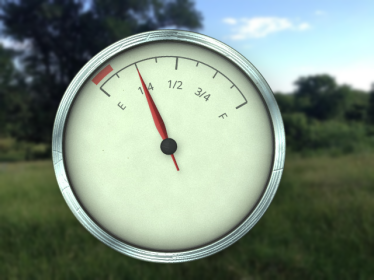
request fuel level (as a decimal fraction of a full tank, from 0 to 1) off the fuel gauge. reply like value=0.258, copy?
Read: value=0.25
